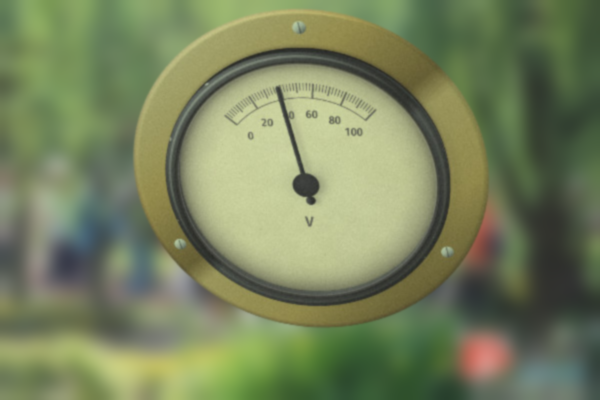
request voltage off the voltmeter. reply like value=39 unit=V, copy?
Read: value=40 unit=V
